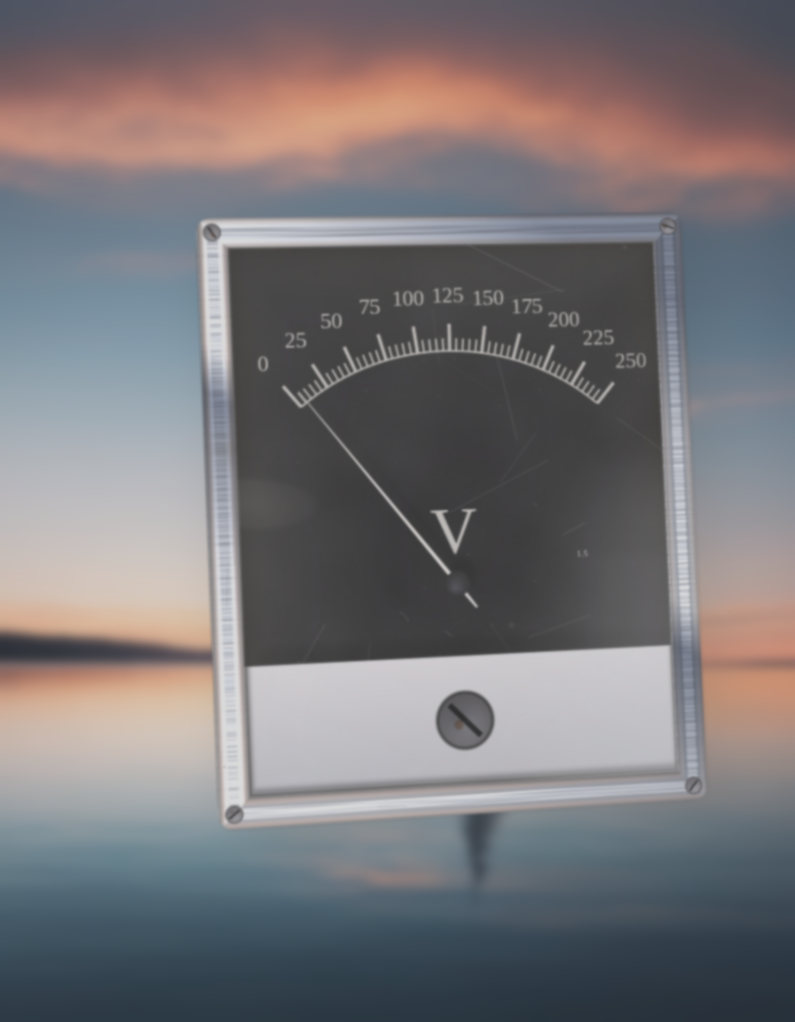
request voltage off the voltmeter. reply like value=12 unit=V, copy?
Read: value=5 unit=V
